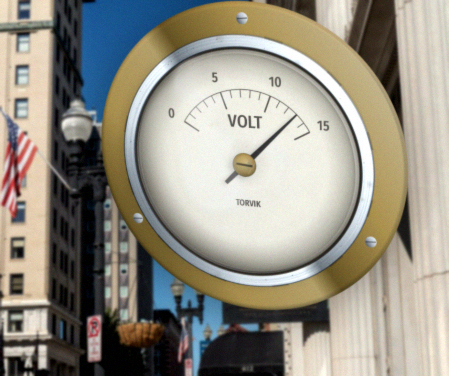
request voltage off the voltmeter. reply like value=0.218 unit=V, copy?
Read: value=13 unit=V
